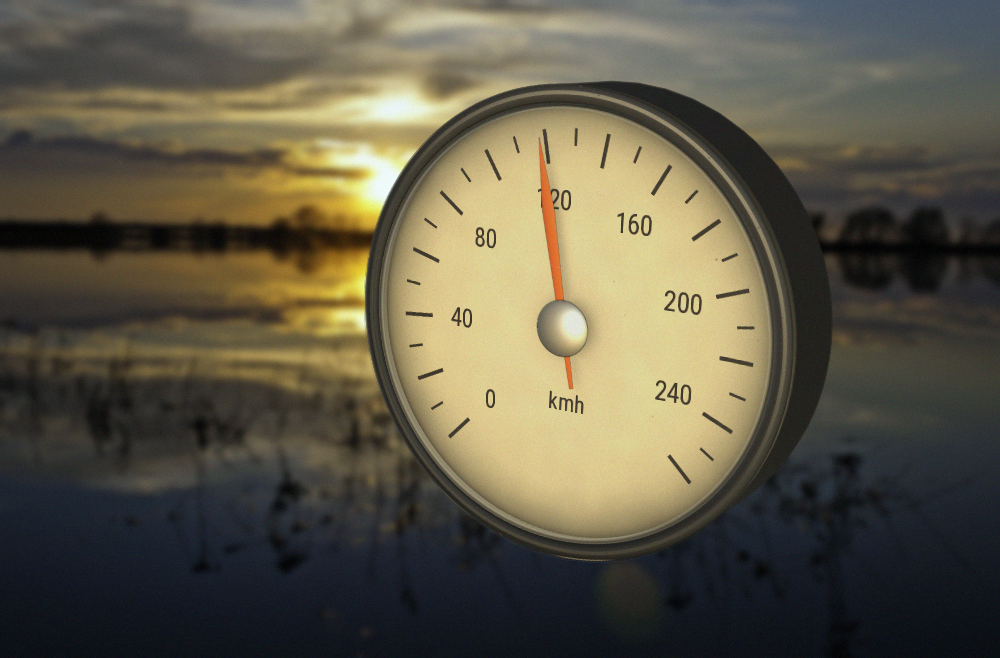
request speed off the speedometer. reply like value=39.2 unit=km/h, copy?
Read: value=120 unit=km/h
